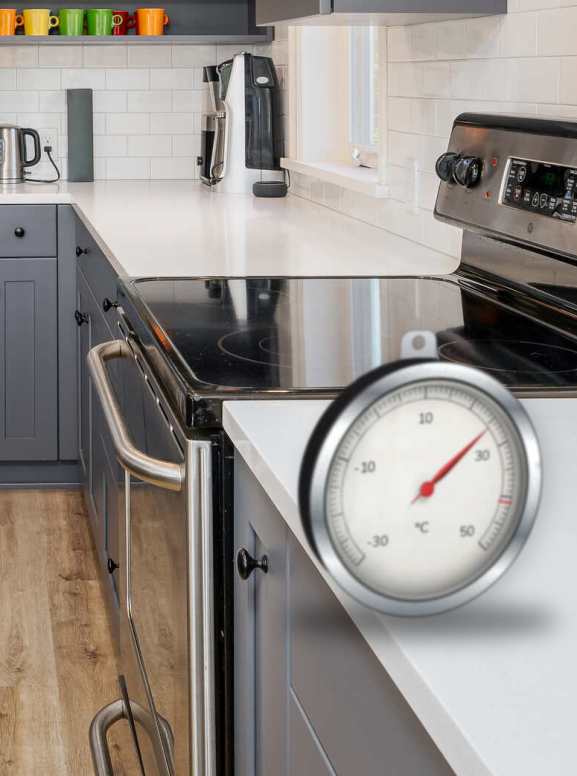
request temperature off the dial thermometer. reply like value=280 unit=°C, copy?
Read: value=25 unit=°C
